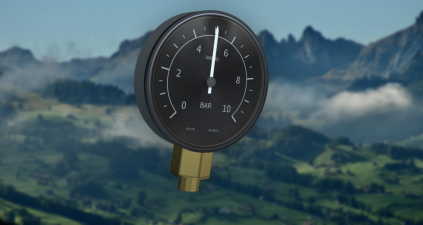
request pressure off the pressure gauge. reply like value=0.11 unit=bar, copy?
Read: value=5 unit=bar
